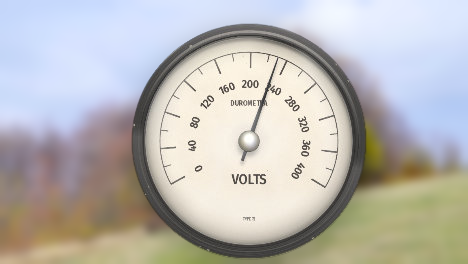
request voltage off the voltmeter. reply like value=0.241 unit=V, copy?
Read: value=230 unit=V
